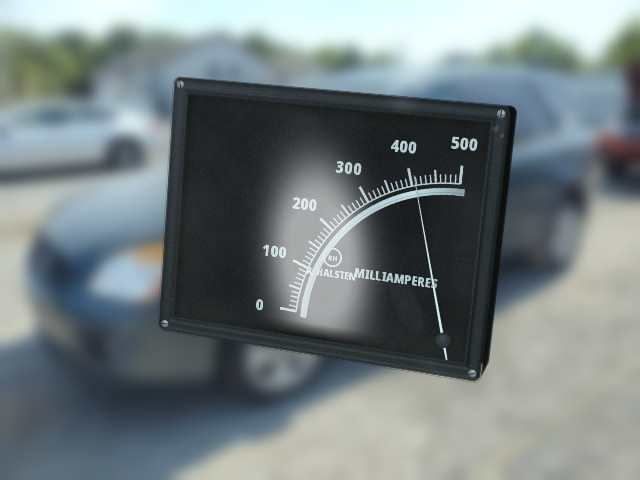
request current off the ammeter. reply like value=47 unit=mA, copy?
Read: value=410 unit=mA
